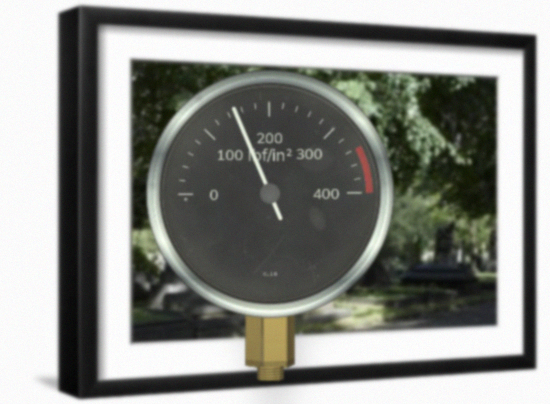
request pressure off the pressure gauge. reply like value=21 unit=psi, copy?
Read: value=150 unit=psi
